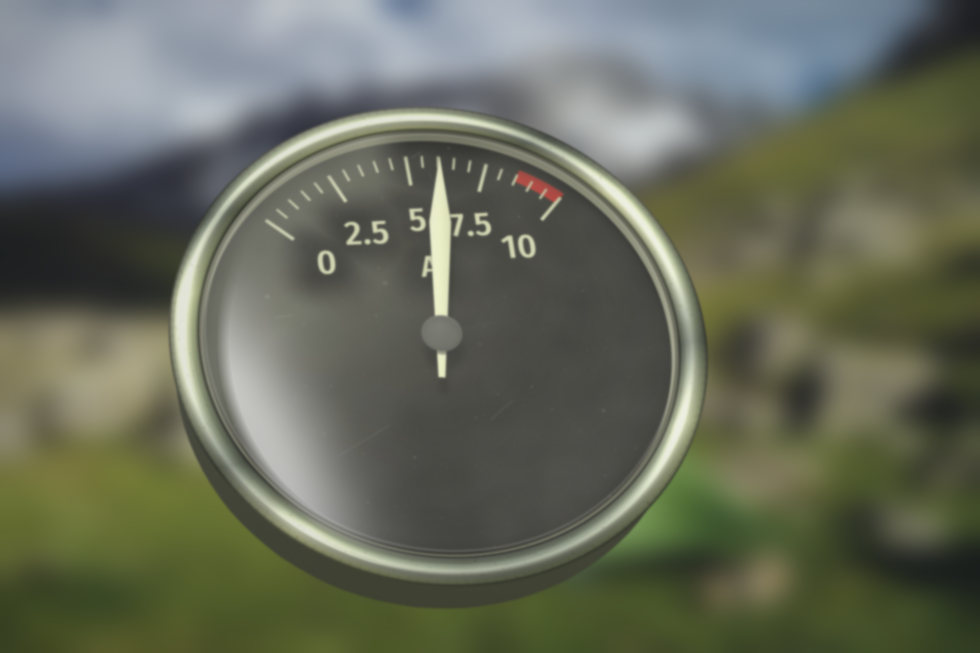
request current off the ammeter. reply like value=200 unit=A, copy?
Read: value=6 unit=A
